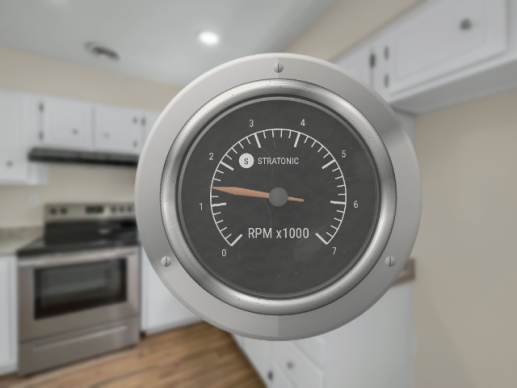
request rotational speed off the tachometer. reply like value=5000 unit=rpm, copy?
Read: value=1400 unit=rpm
